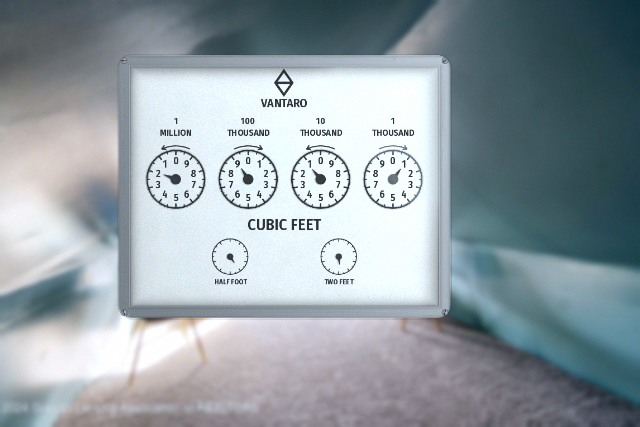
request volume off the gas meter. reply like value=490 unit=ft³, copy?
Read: value=191100 unit=ft³
